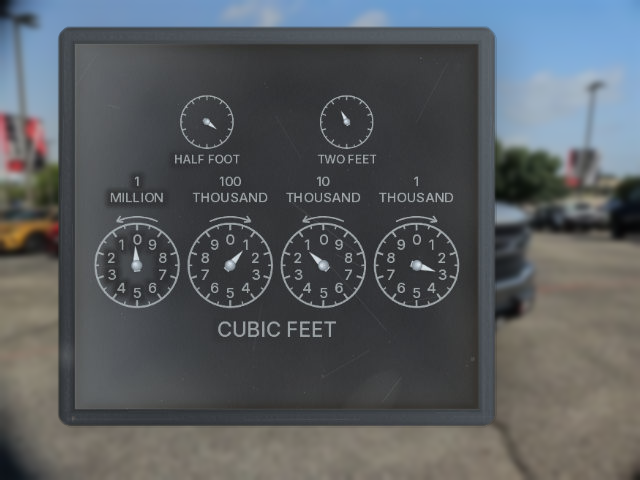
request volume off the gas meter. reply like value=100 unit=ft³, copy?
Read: value=11300 unit=ft³
